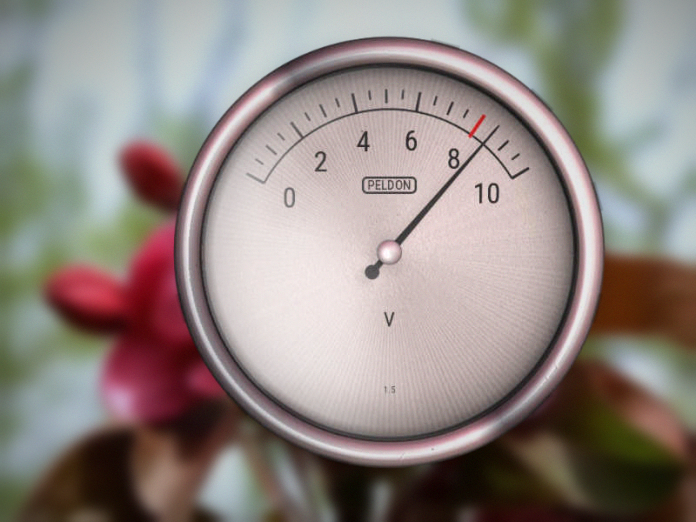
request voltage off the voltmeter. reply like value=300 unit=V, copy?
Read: value=8.5 unit=V
